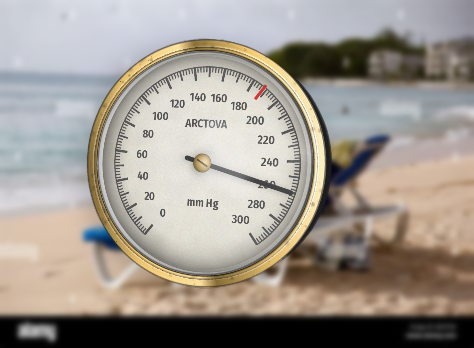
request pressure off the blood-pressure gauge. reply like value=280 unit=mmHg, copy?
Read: value=260 unit=mmHg
